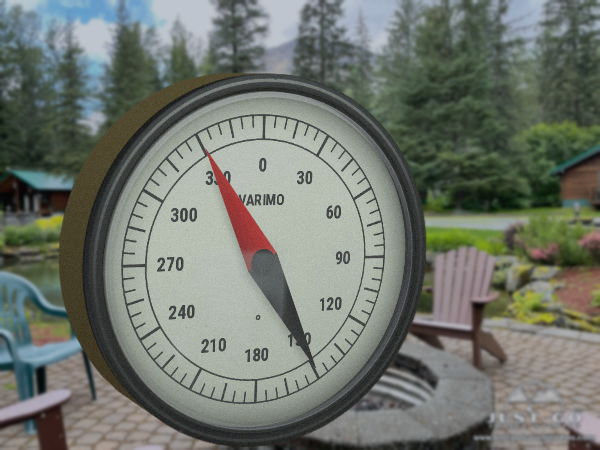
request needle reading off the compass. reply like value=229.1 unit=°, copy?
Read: value=330 unit=°
